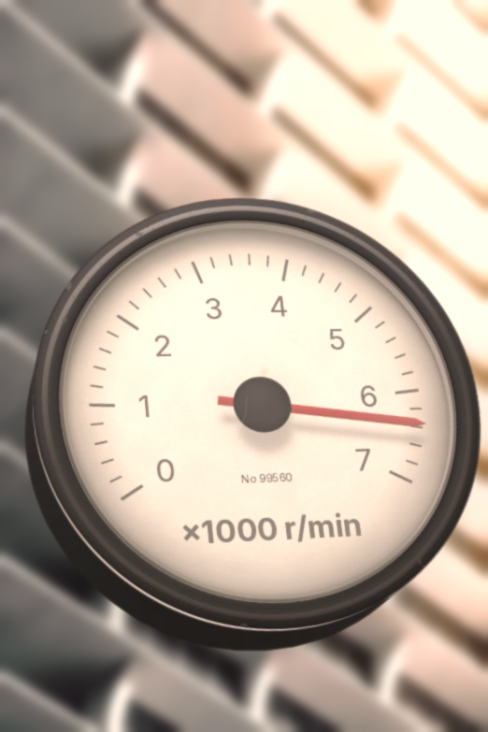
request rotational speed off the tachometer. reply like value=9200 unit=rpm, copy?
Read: value=6400 unit=rpm
